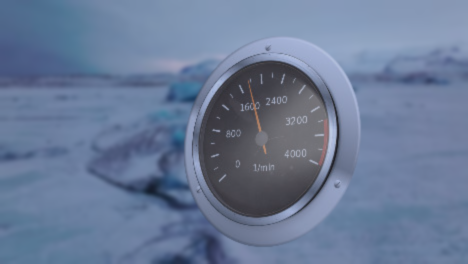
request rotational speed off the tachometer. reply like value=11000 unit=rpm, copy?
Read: value=1800 unit=rpm
